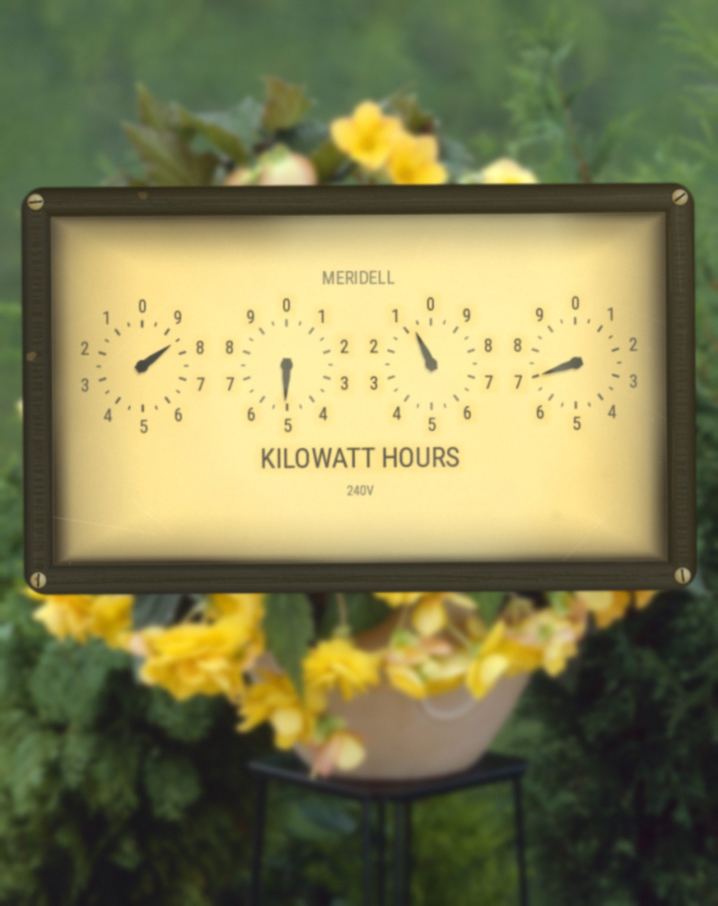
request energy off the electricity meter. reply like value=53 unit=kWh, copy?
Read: value=8507 unit=kWh
